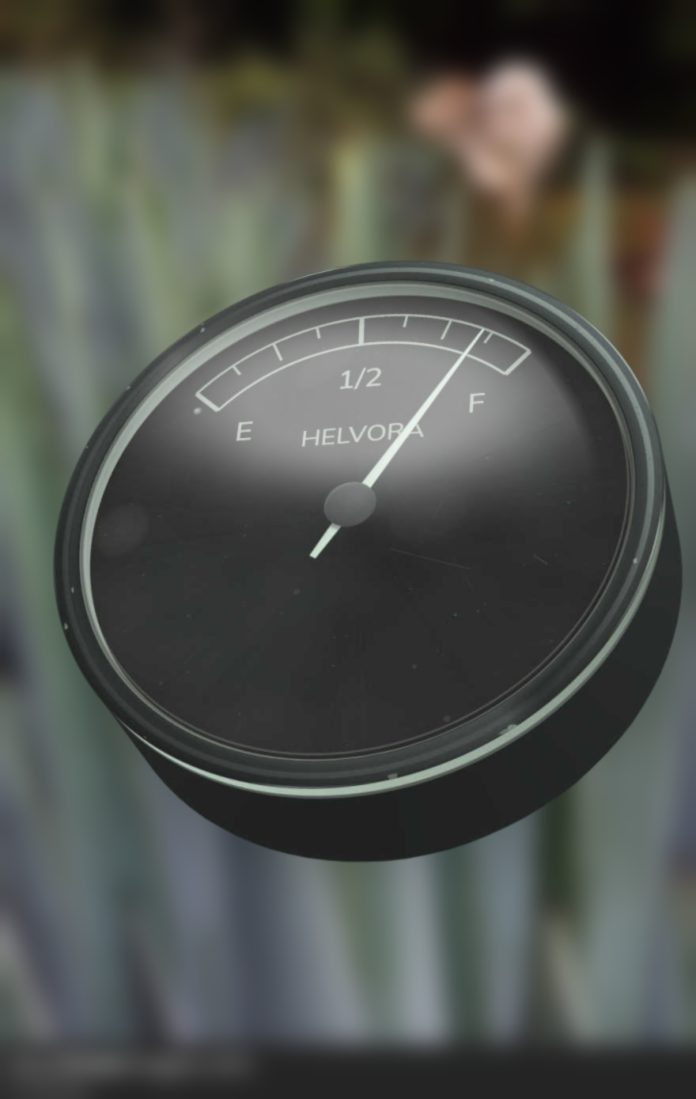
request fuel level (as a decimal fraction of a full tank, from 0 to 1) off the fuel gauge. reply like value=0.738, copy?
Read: value=0.875
